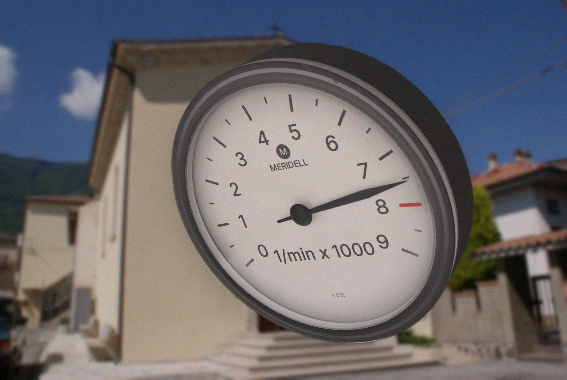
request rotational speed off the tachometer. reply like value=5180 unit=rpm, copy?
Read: value=7500 unit=rpm
